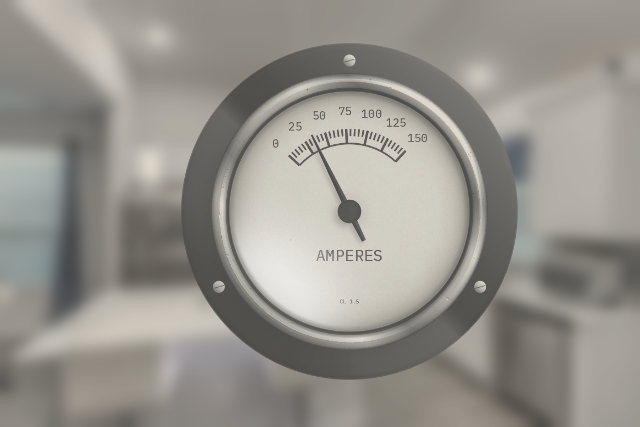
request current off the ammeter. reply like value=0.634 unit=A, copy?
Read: value=35 unit=A
